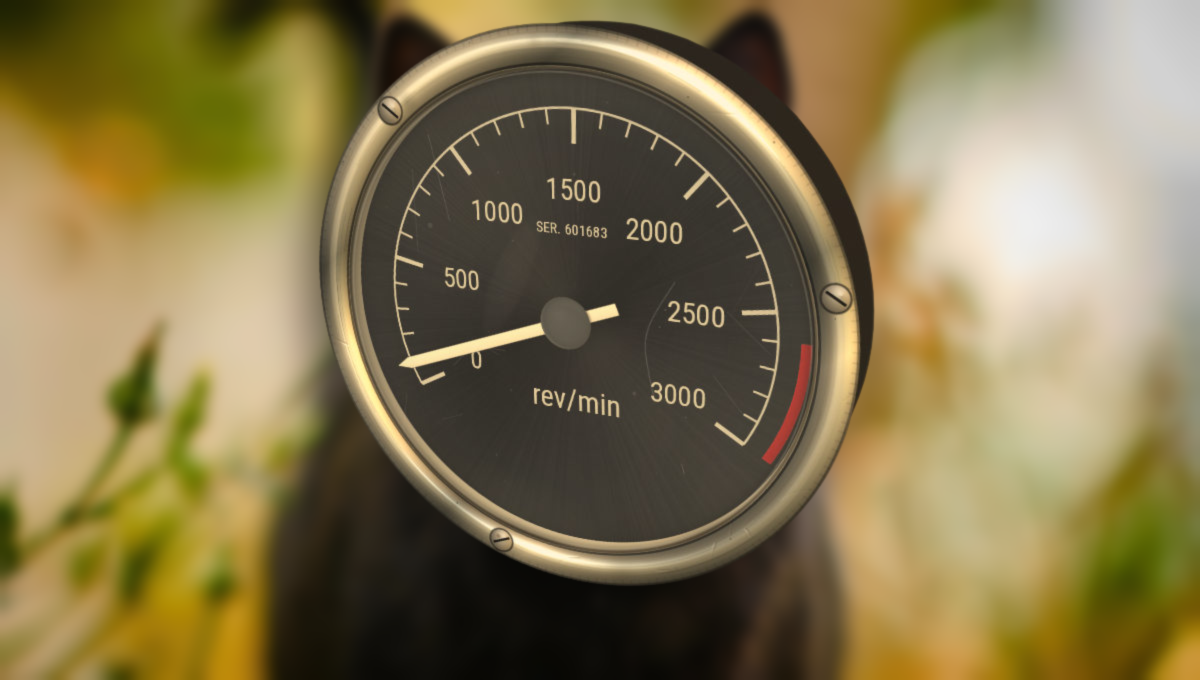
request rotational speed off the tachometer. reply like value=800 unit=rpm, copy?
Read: value=100 unit=rpm
